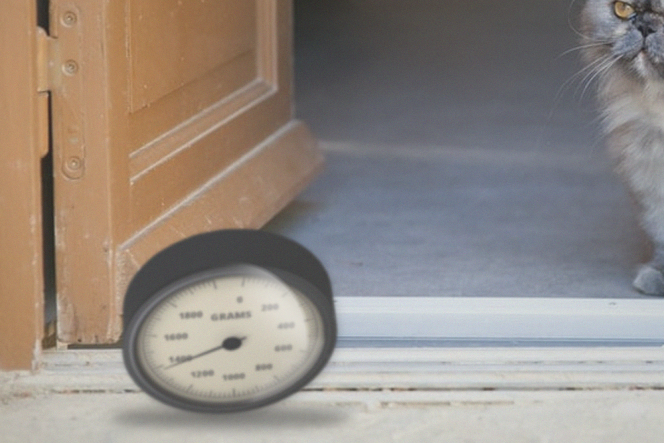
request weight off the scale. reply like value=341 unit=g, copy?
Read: value=1400 unit=g
